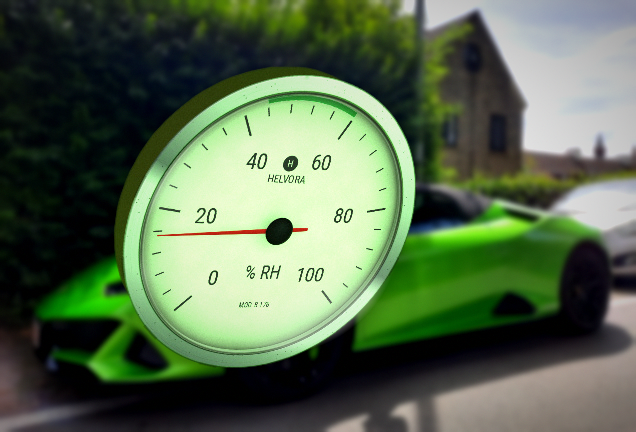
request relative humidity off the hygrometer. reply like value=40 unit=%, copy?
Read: value=16 unit=%
